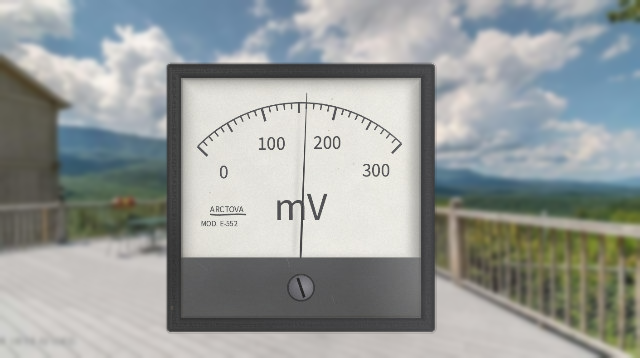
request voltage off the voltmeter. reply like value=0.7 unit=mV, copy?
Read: value=160 unit=mV
